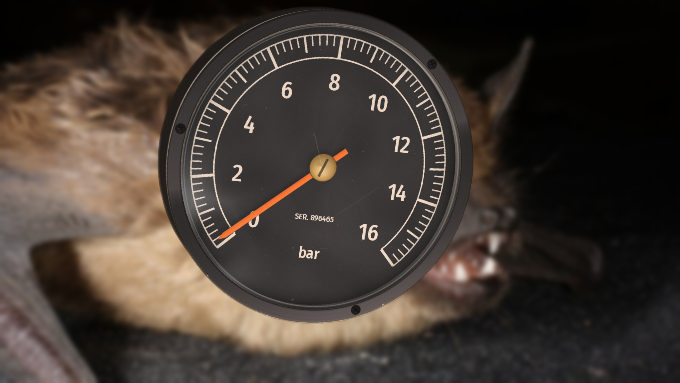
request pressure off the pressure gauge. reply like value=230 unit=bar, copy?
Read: value=0.2 unit=bar
